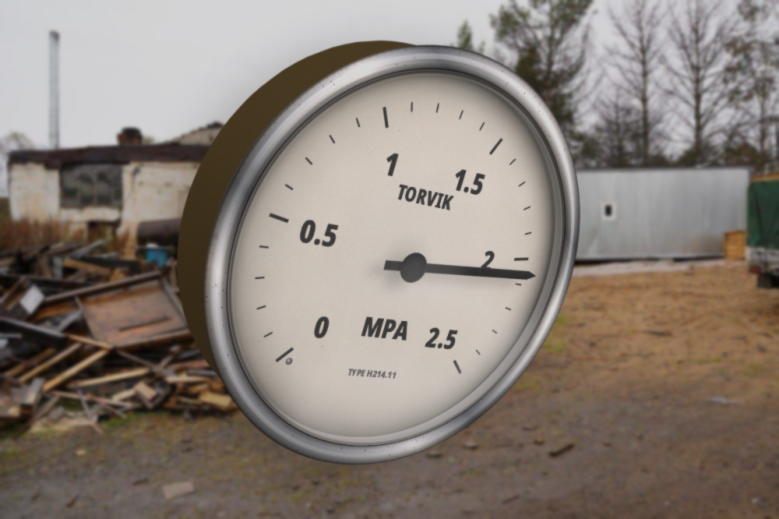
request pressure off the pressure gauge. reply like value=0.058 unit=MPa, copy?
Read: value=2.05 unit=MPa
